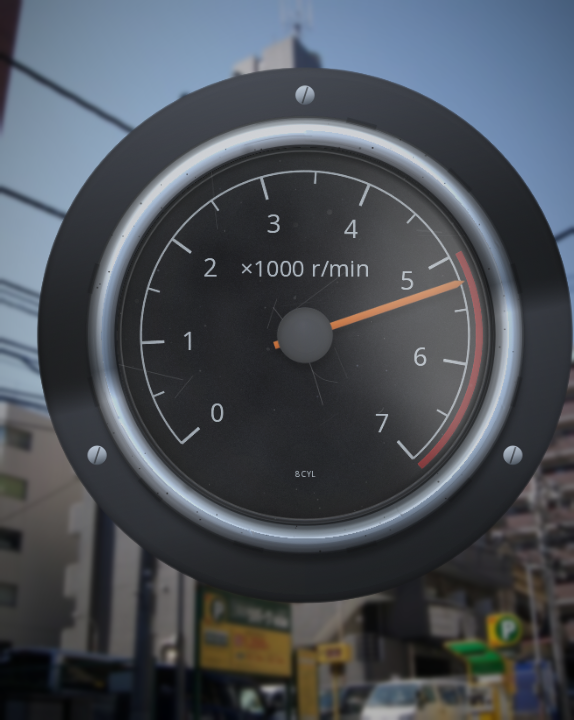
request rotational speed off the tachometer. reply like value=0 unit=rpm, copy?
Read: value=5250 unit=rpm
